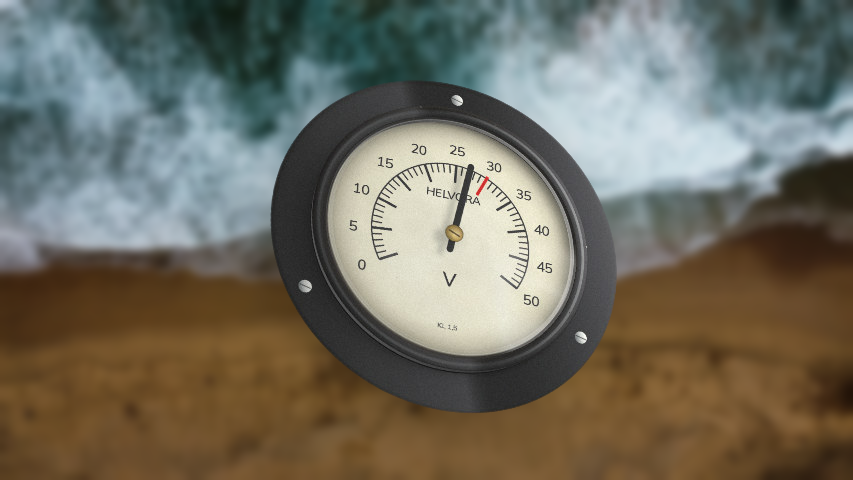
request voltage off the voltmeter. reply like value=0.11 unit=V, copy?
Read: value=27 unit=V
